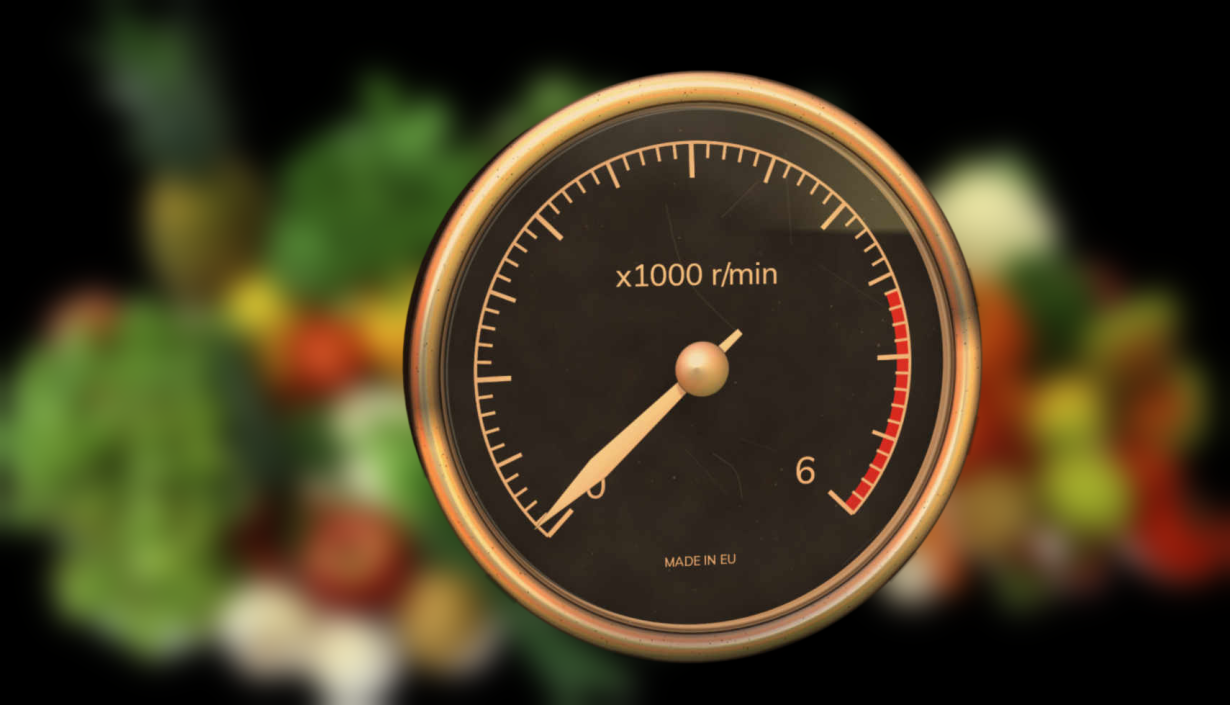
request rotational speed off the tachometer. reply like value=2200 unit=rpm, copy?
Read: value=100 unit=rpm
